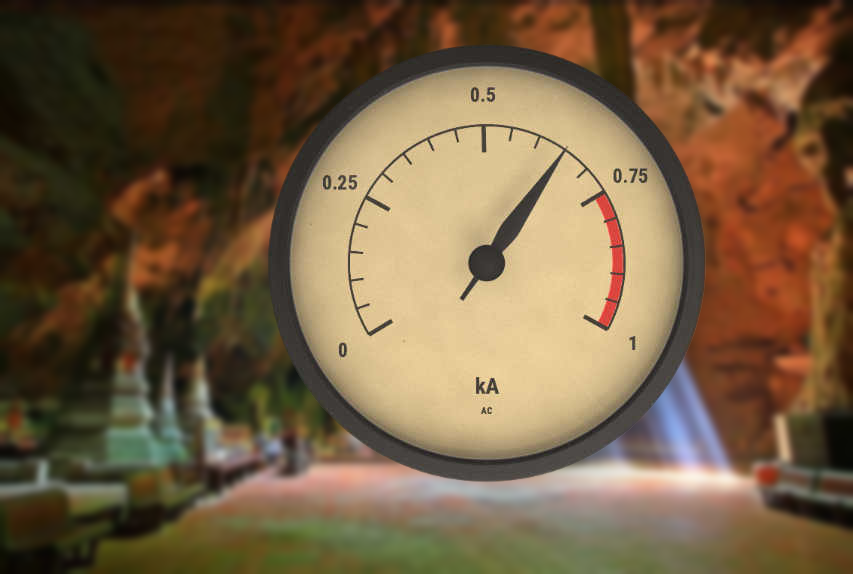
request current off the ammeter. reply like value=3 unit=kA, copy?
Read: value=0.65 unit=kA
